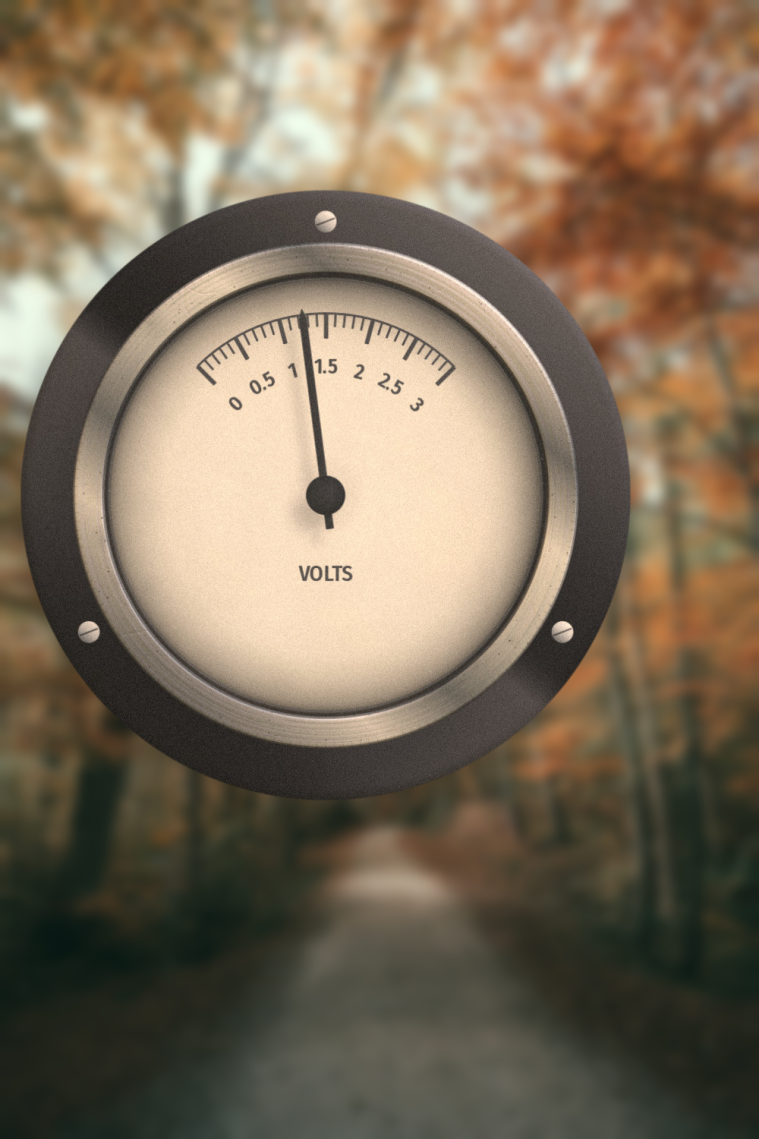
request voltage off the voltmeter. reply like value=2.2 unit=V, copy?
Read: value=1.25 unit=V
